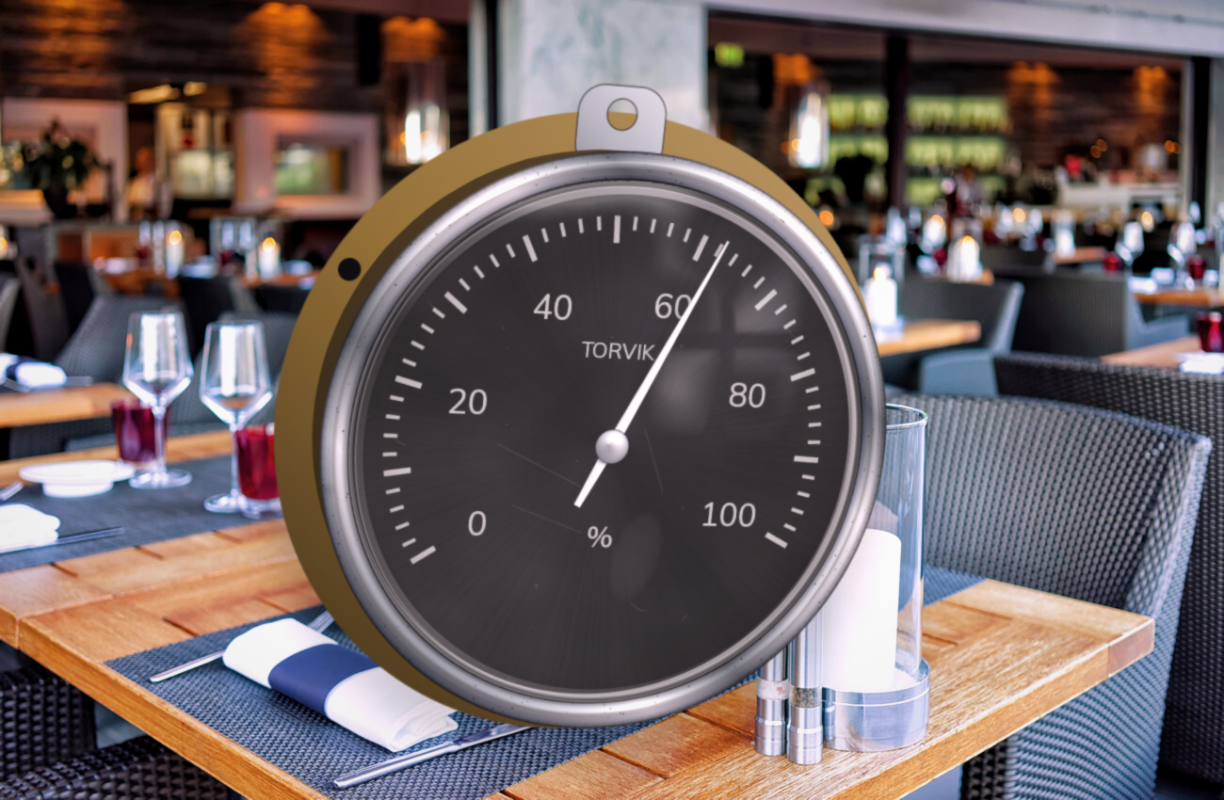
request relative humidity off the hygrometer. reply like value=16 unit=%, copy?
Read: value=62 unit=%
